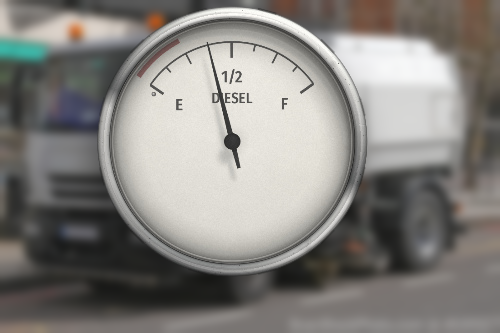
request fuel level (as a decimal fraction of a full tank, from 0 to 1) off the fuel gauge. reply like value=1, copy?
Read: value=0.375
